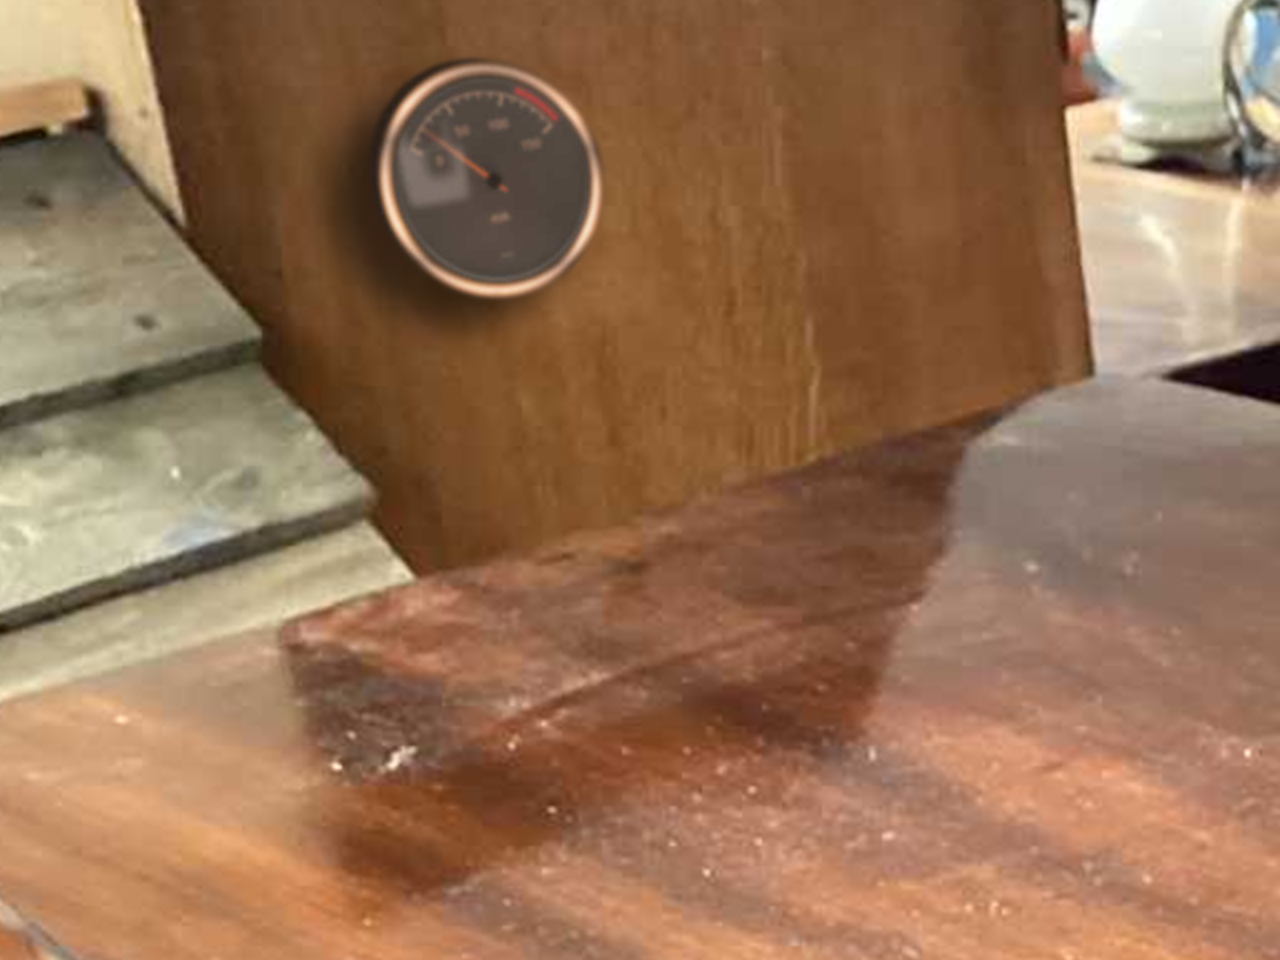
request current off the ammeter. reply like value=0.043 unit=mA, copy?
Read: value=20 unit=mA
